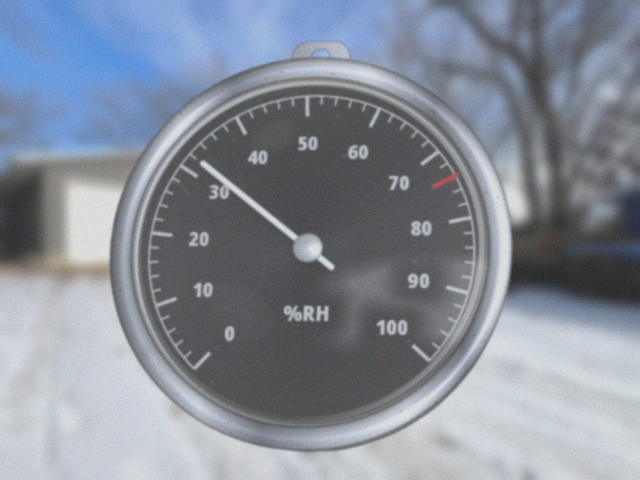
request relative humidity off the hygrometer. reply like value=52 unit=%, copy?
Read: value=32 unit=%
